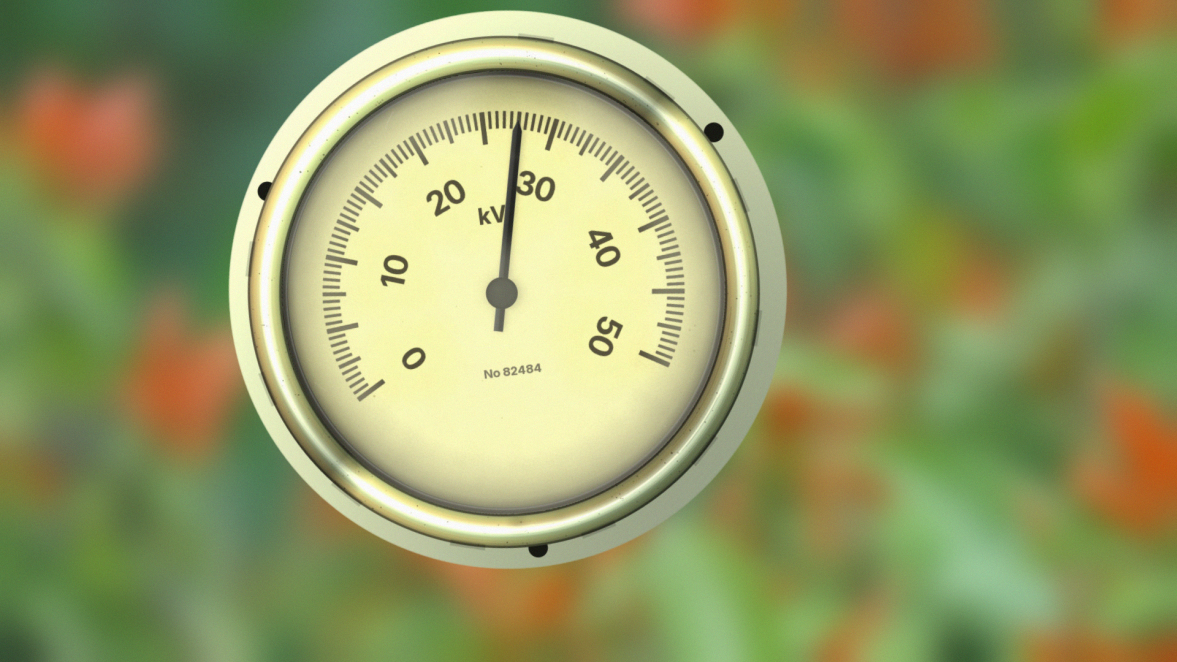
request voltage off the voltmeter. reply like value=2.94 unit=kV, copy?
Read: value=27.5 unit=kV
